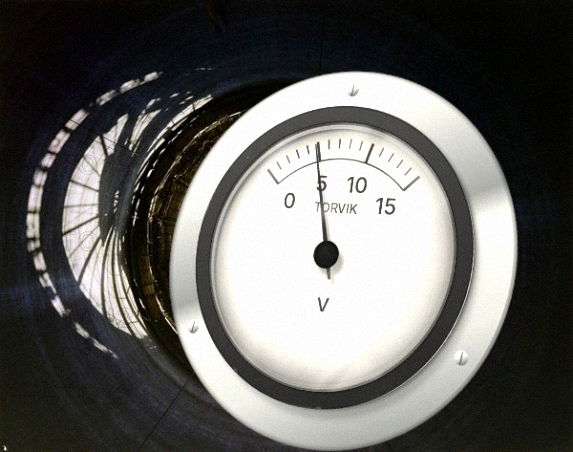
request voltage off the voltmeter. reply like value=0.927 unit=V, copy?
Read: value=5 unit=V
